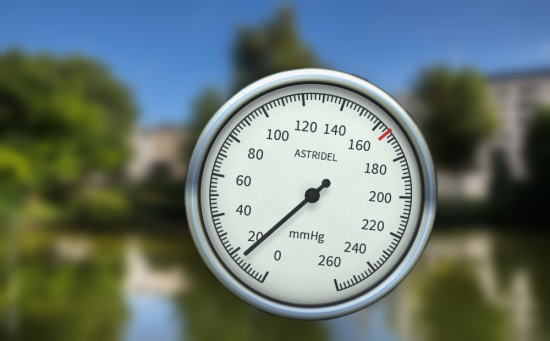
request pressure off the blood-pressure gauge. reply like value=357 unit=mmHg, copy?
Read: value=16 unit=mmHg
